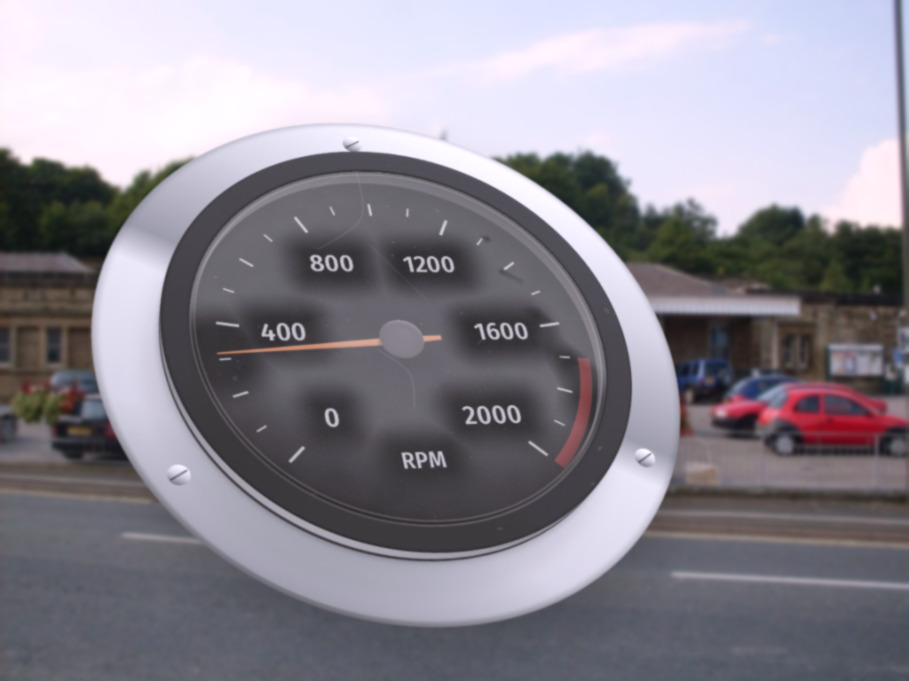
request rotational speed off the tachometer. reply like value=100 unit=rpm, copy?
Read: value=300 unit=rpm
